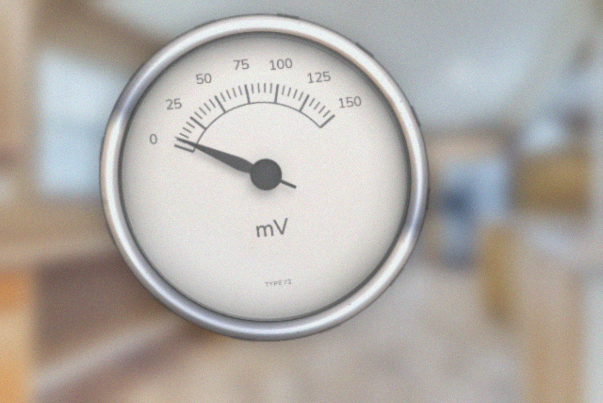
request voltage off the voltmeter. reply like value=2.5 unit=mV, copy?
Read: value=5 unit=mV
